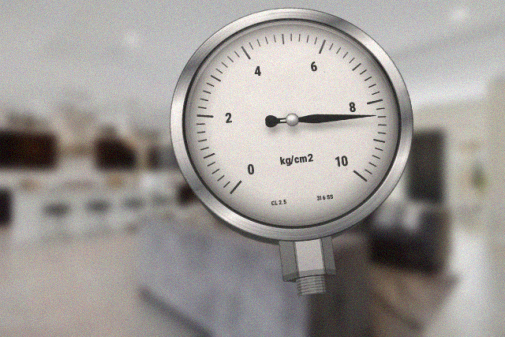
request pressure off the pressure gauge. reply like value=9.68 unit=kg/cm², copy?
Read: value=8.4 unit=kg/cm²
